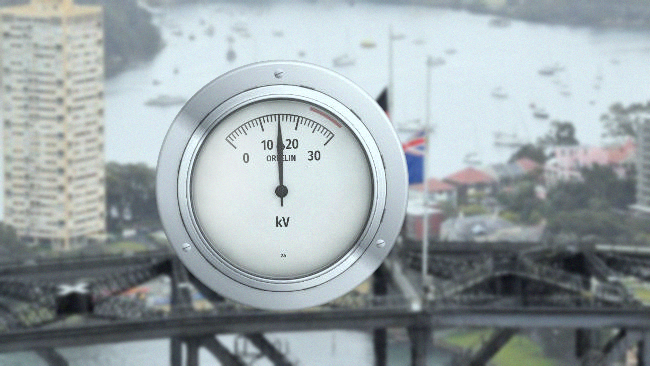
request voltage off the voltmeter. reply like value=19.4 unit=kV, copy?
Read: value=15 unit=kV
